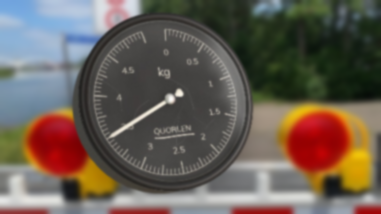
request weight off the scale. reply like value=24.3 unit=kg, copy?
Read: value=3.5 unit=kg
